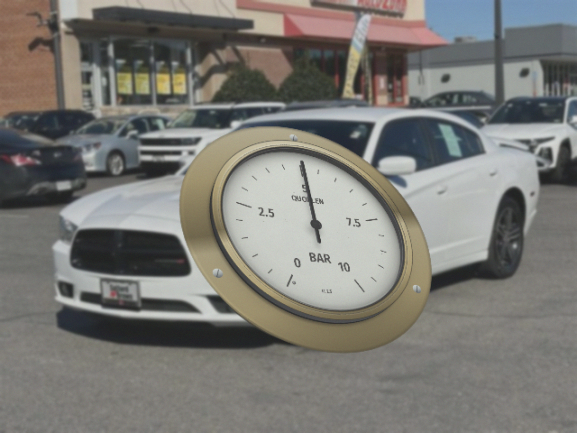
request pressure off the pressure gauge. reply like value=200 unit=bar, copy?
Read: value=5 unit=bar
